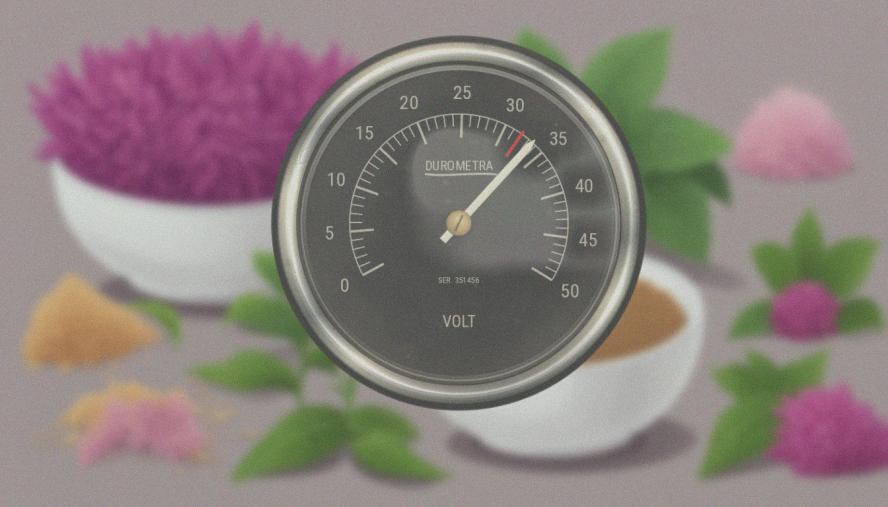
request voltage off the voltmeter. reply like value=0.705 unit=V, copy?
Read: value=33.5 unit=V
